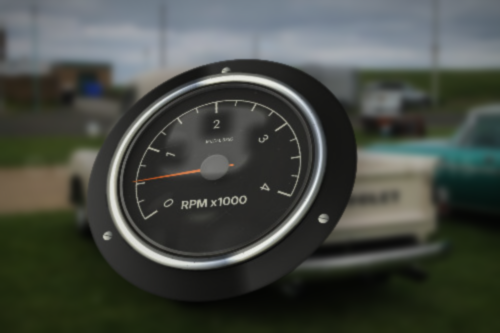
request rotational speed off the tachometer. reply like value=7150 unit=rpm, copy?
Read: value=500 unit=rpm
